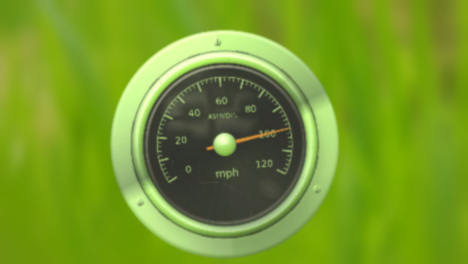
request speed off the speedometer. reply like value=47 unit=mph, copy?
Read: value=100 unit=mph
